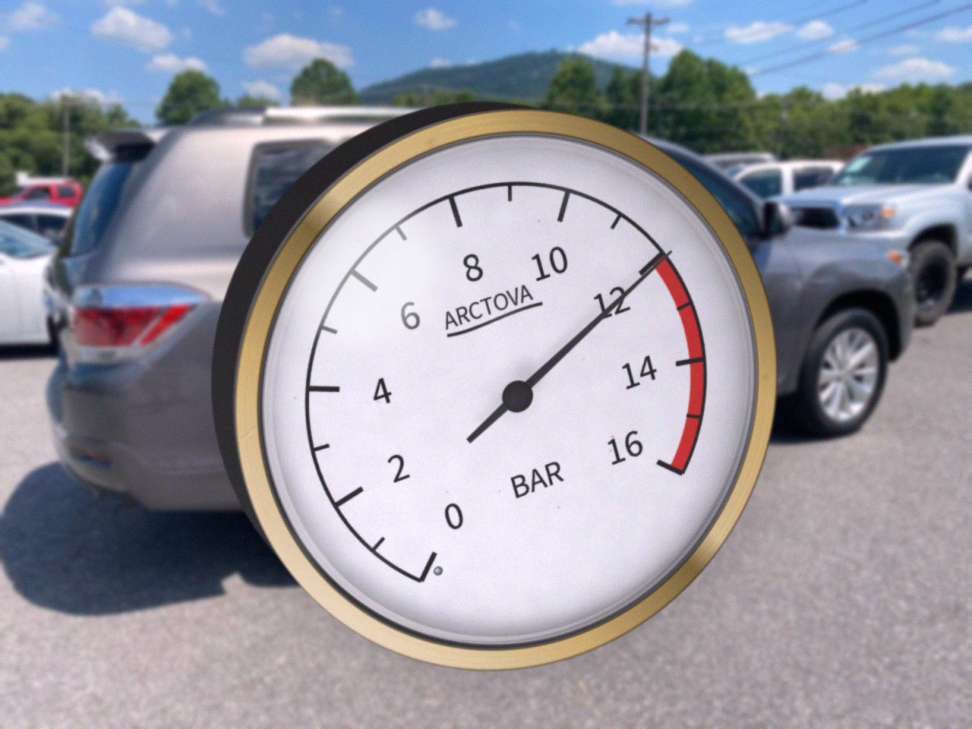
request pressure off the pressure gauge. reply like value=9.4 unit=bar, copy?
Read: value=12 unit=bar
